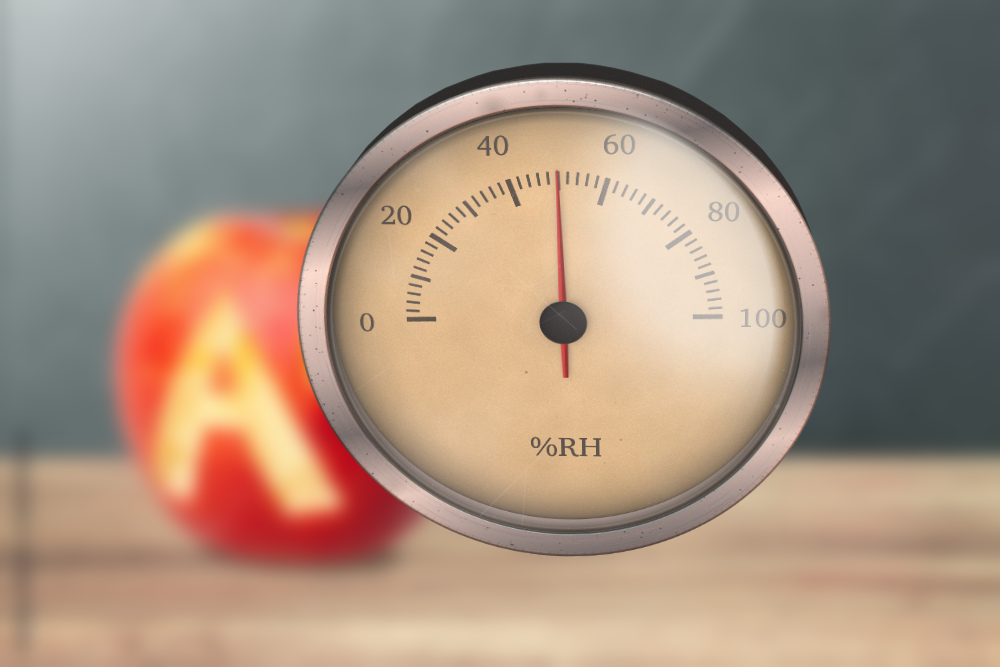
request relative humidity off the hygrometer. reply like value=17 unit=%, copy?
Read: value=50 unit=%
